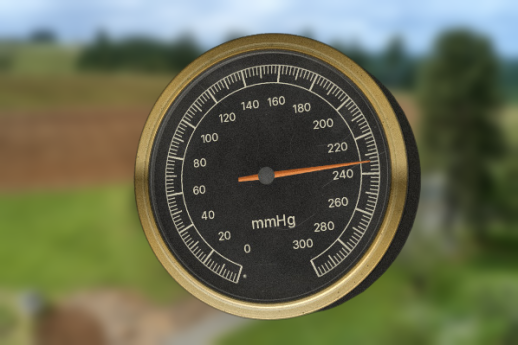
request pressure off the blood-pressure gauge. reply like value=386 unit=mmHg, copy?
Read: value=234 unit=mmHg
